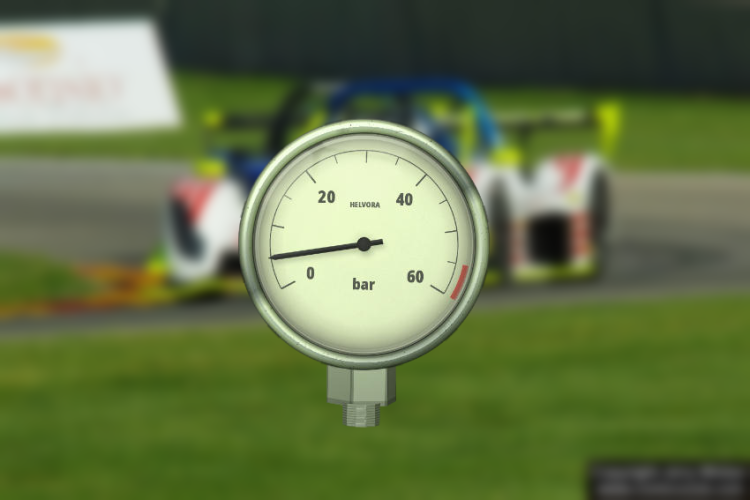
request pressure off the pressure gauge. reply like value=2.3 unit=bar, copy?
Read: value=5 unit=bar
